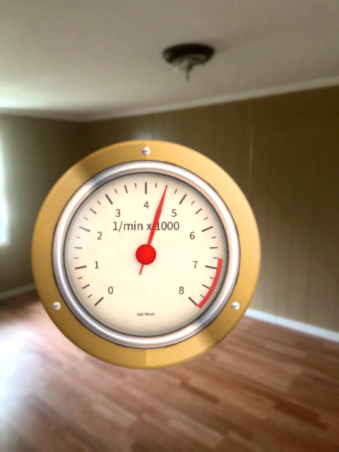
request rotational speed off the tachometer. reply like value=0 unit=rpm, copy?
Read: value=4500 unit=rpm
